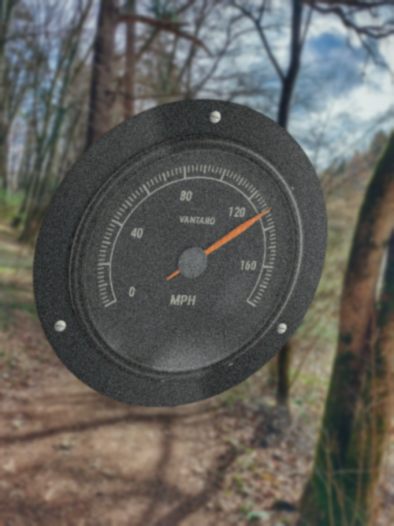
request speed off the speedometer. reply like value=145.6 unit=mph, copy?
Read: value=130 unit=mph
